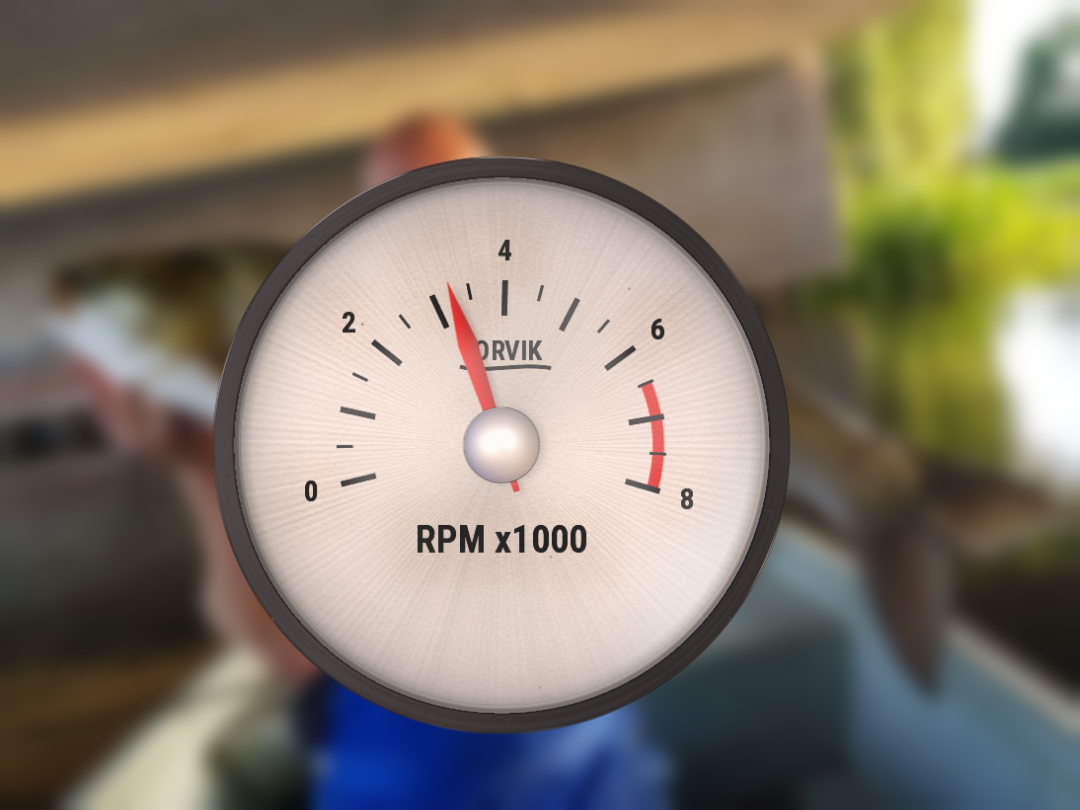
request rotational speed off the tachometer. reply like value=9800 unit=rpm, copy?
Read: value=3250 unit=rpm
